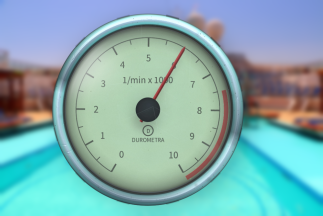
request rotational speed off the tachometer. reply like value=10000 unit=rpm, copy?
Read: value=6000 unit=rpm
